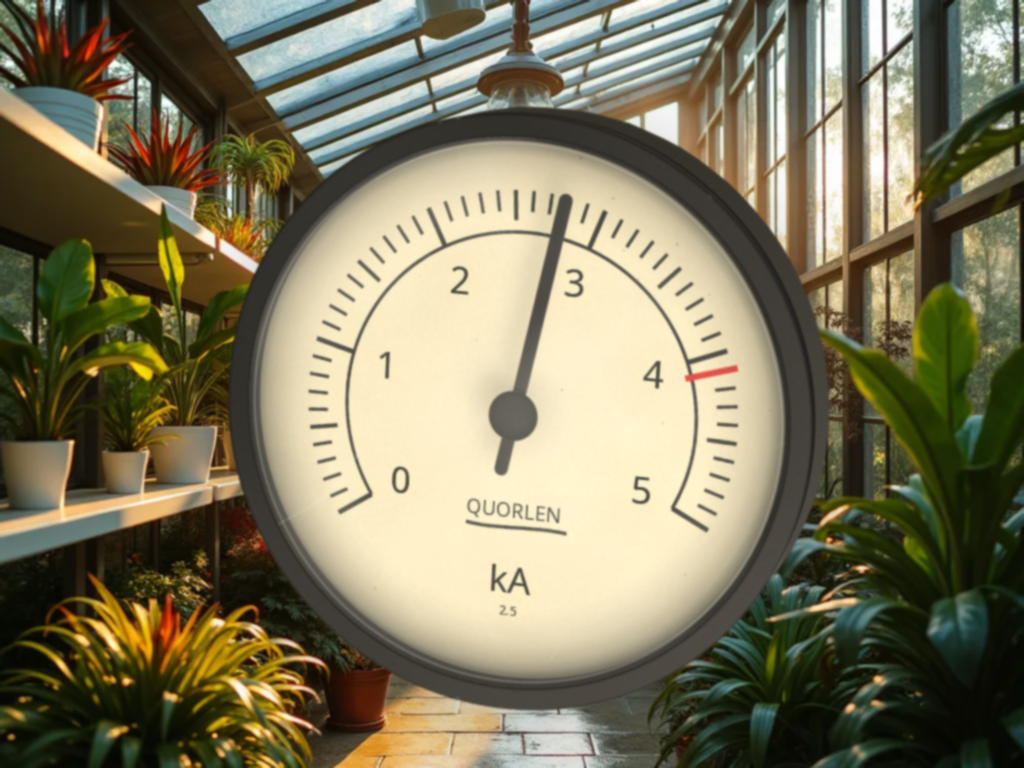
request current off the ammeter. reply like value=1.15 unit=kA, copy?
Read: value=2.8 unit=kA
